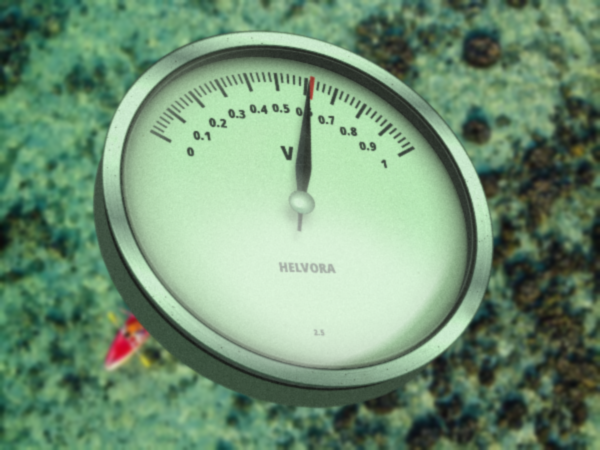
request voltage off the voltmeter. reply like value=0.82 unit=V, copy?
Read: value=0.6 unit=V
